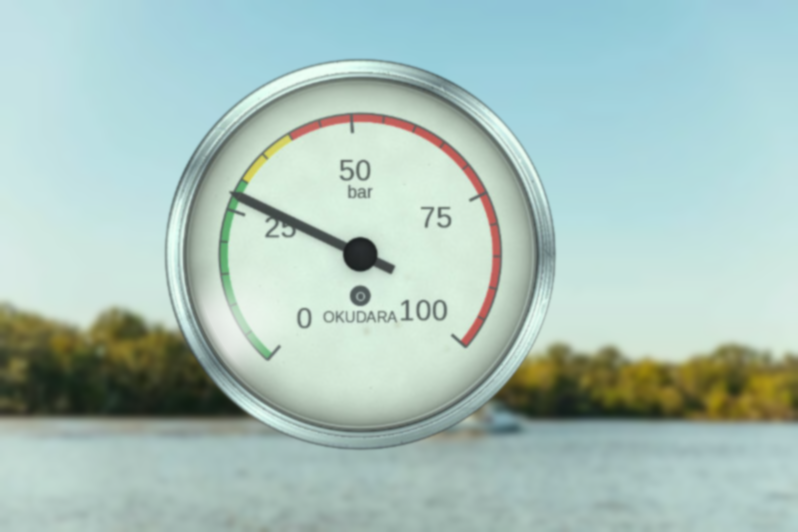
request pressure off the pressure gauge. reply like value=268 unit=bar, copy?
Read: value=27.5 unit=bar
